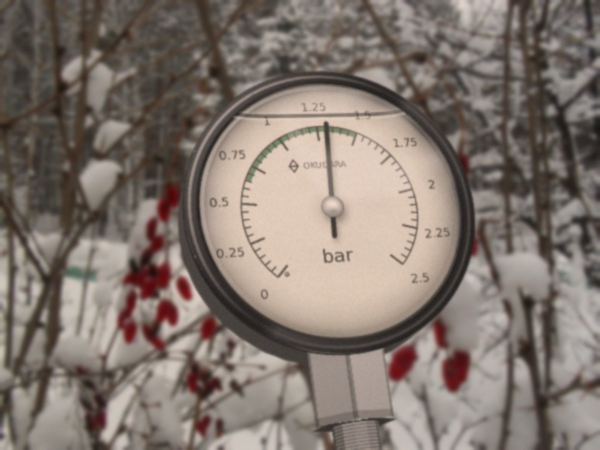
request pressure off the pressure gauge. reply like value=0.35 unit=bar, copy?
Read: value=1.3 unit=bar
